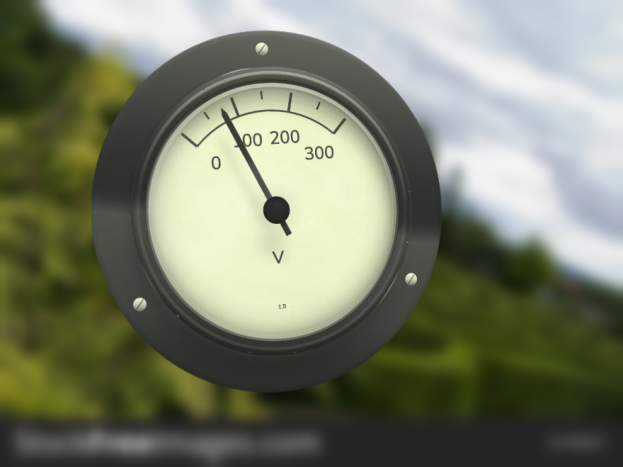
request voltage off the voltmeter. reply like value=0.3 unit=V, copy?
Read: value=75 unit=V
